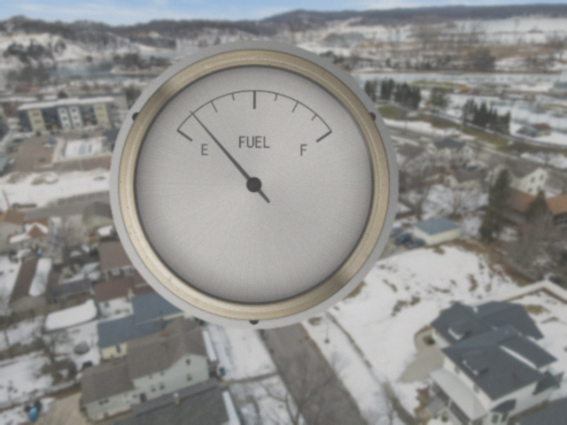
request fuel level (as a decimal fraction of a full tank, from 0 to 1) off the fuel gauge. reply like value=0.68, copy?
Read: value=0.125
